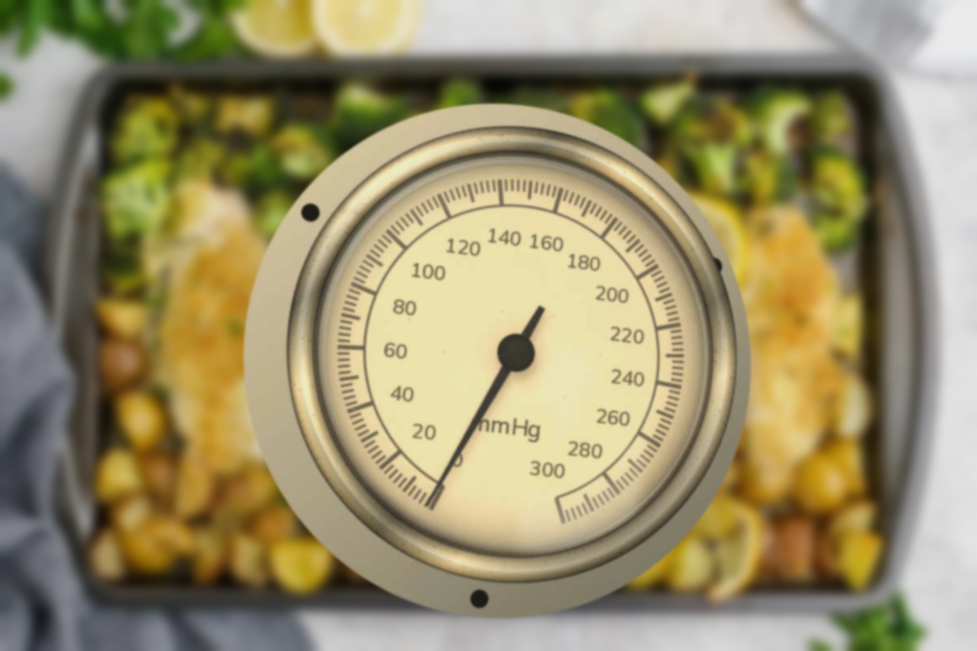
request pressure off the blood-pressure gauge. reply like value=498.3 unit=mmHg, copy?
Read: value=2 unit=mmHg
